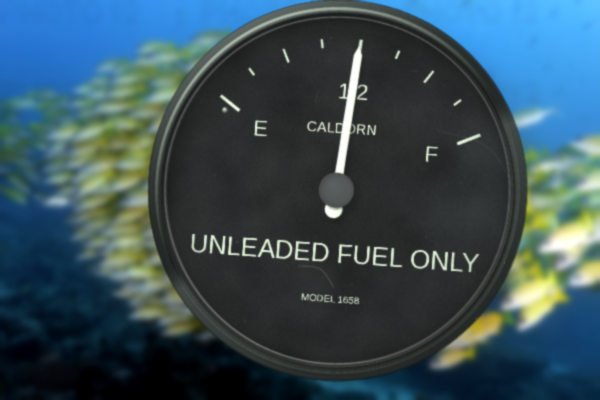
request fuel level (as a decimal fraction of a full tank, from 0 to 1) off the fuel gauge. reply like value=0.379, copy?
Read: value=0.5
